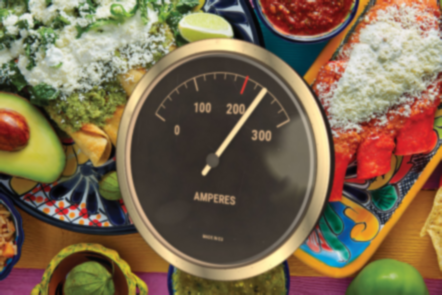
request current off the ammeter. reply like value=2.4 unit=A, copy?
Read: value=240 unit=A
